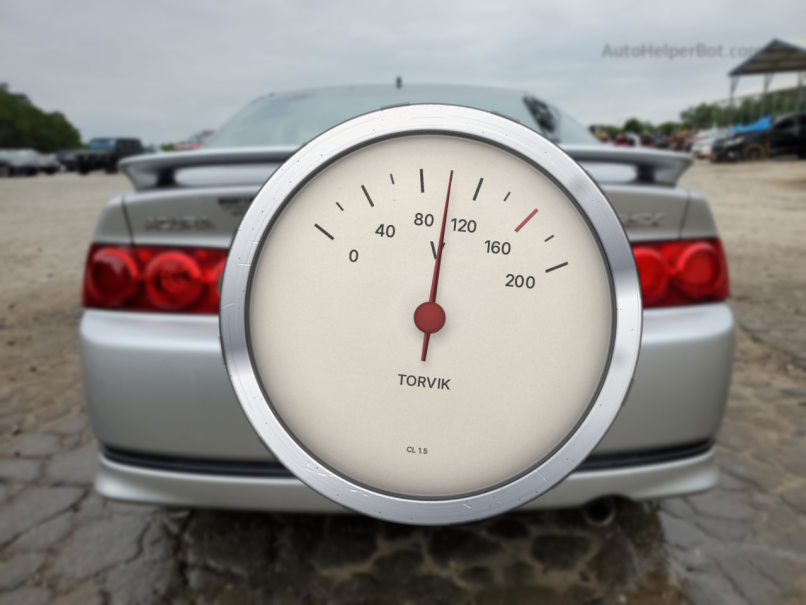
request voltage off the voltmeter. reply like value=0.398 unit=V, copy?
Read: value=100 unit=V
